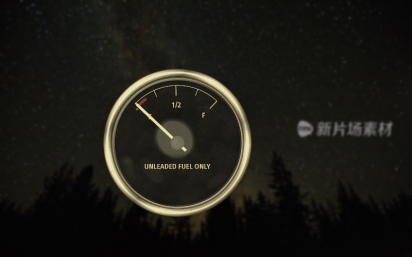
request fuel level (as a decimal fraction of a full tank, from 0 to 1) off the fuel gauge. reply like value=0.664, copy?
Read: value=0
